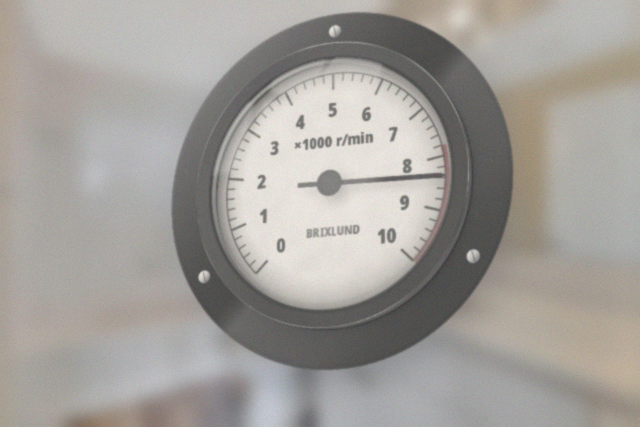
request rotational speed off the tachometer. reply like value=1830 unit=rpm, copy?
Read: value=8400 unit=rpm
